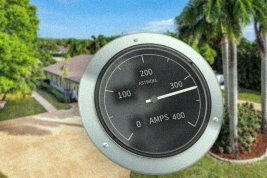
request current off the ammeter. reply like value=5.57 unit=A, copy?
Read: value=325 unit=A
